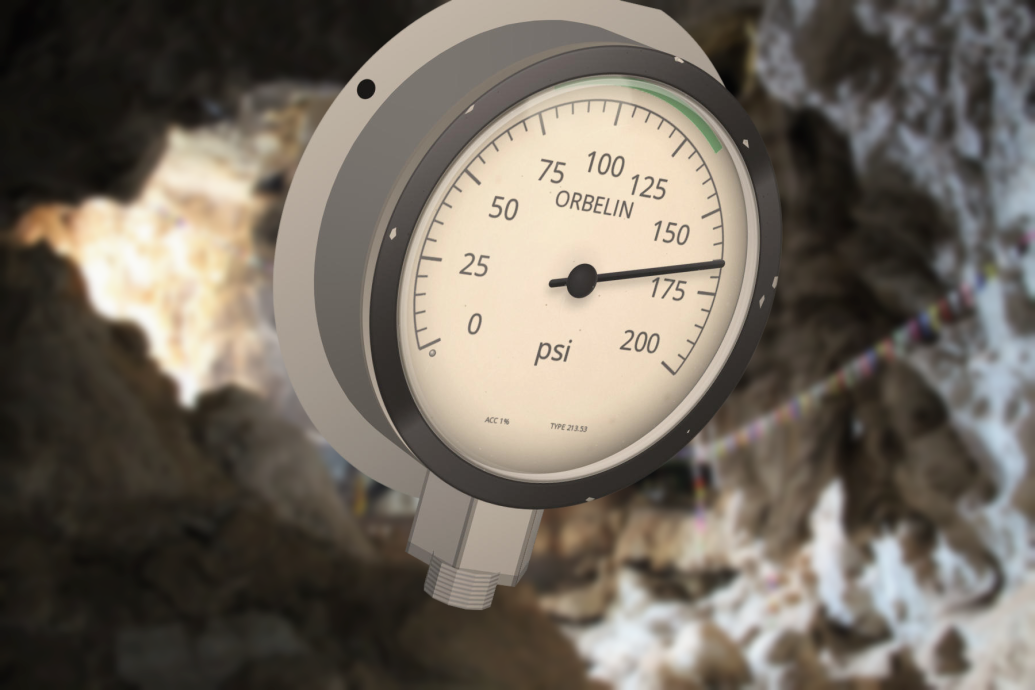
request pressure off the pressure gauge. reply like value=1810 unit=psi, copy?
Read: value=165 unit=psi
